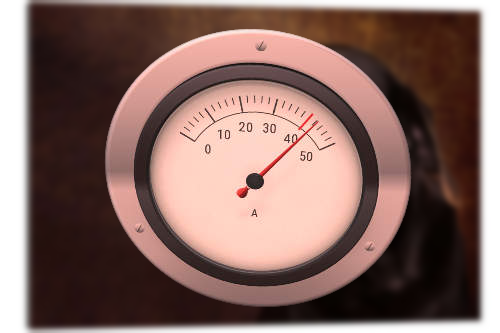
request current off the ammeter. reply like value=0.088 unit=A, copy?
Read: value=42 unit=A
